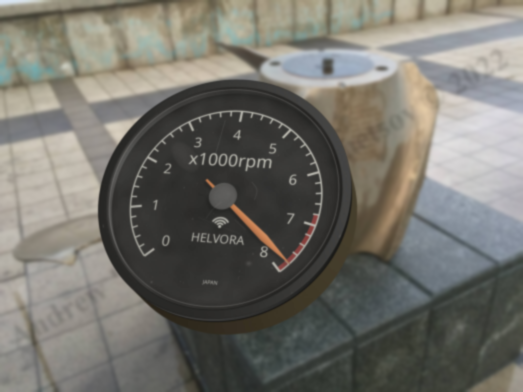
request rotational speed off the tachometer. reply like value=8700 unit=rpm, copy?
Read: value=7800 unit=rpm
